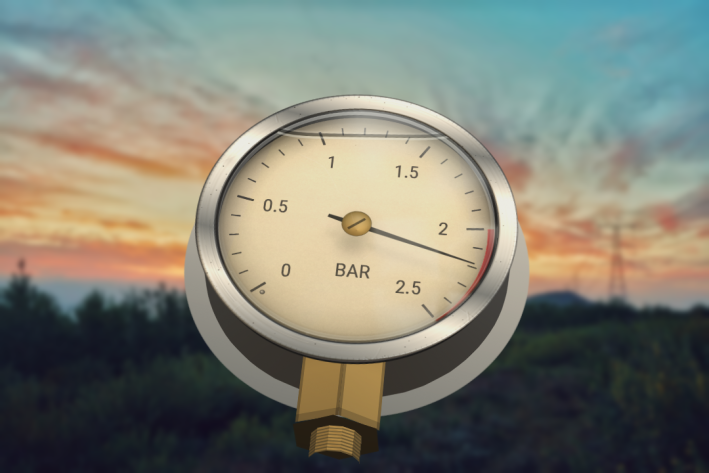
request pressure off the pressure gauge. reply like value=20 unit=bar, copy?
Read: value=2.2 unit=bar
